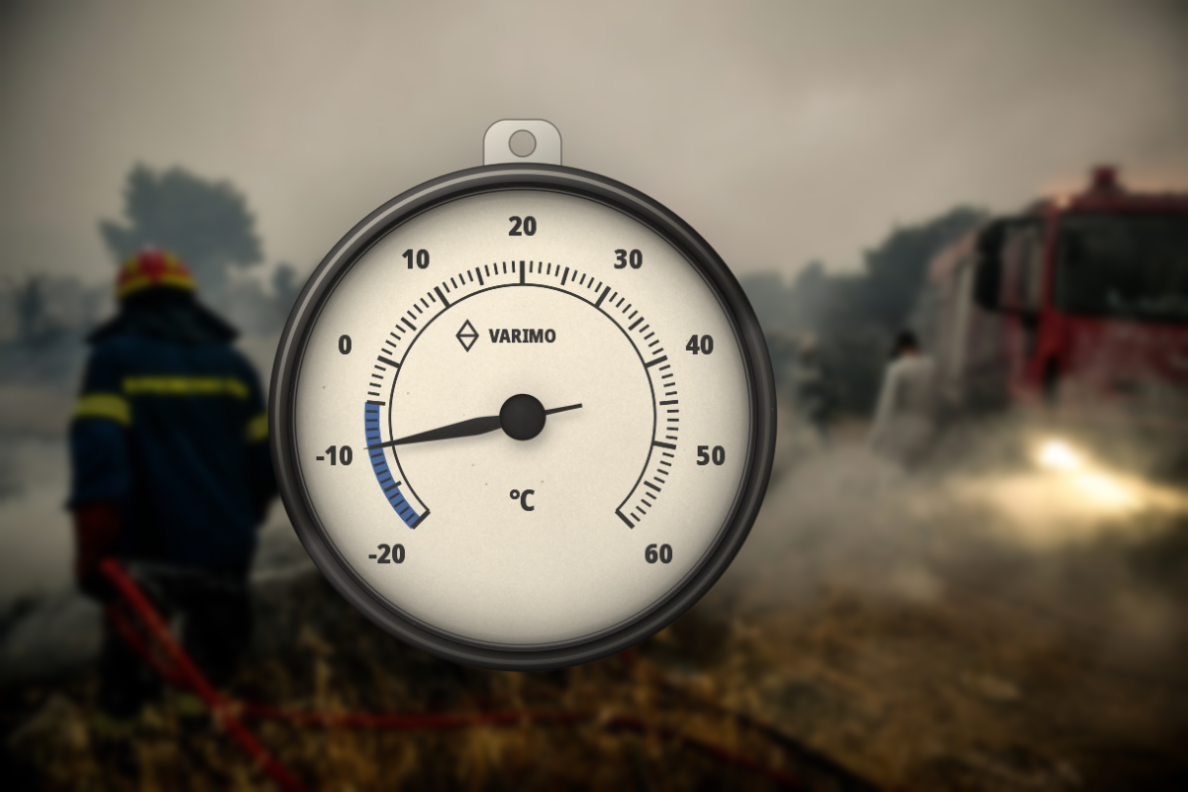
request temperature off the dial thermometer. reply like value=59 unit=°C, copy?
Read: value=-10 unit=°C
